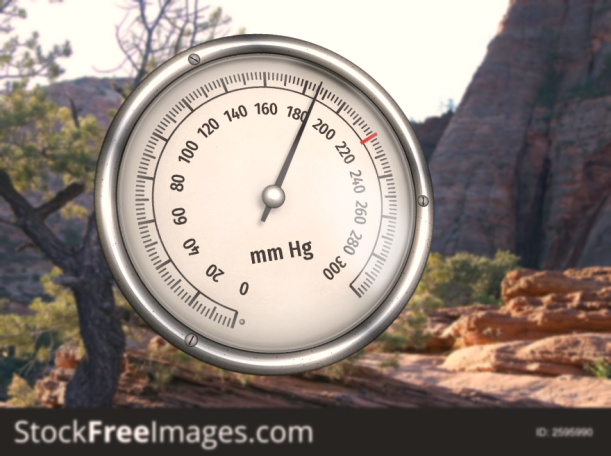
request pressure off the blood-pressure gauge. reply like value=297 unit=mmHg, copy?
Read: value=186 unit=mmHg
